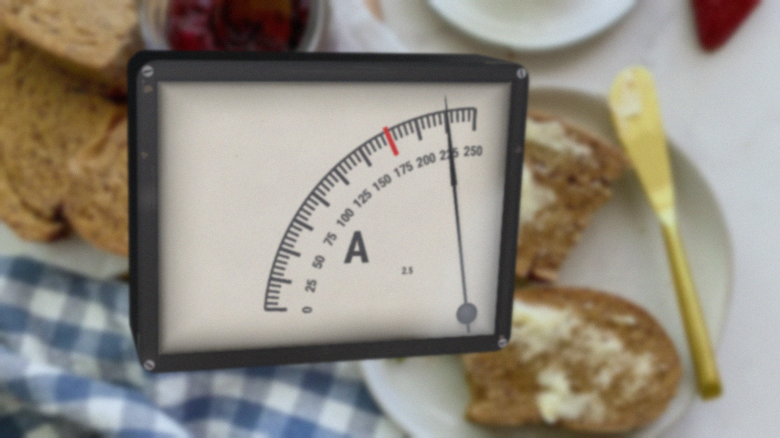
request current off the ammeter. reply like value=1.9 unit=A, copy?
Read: value=225 unit=A
